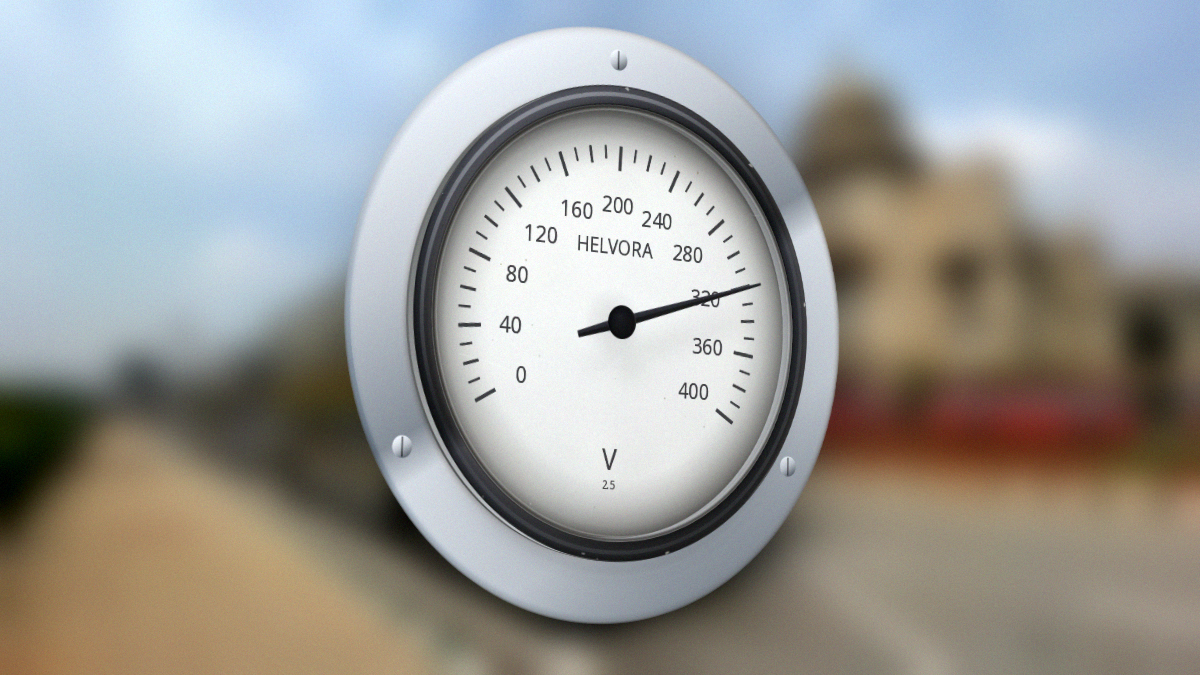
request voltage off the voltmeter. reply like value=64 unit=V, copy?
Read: value=320 unit=V
